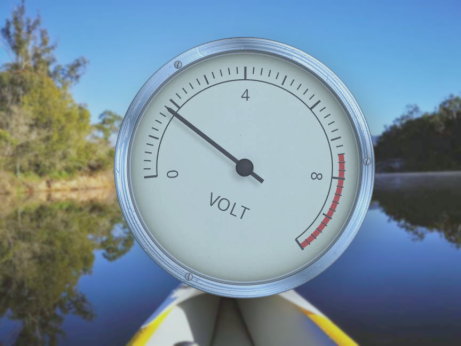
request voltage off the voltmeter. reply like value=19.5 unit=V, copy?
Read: value=1.8 unit=V
